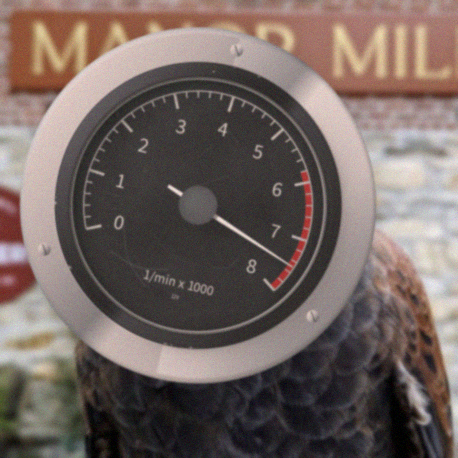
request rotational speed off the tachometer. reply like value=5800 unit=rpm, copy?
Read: value=7500 unit=rpm
